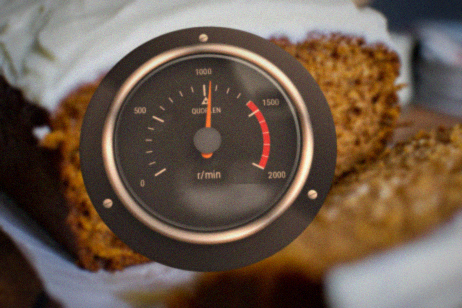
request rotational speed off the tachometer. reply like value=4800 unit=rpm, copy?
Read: value=1050 unit=rpm
